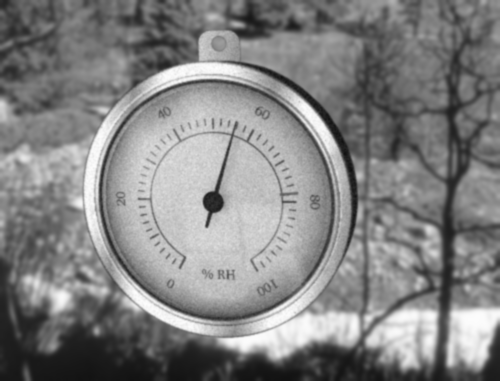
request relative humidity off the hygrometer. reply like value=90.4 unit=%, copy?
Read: value=56 unit=%
